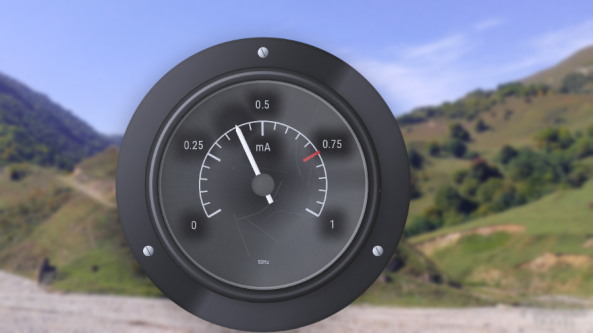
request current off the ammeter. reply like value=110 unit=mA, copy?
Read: value=0.4 unit=mA
